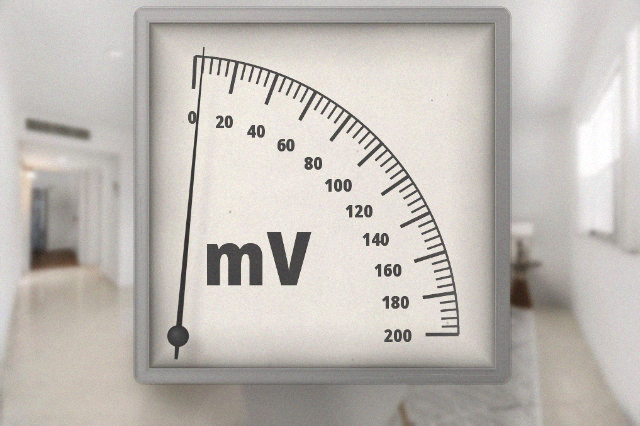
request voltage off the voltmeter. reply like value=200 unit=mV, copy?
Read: value=4 unit=mV
